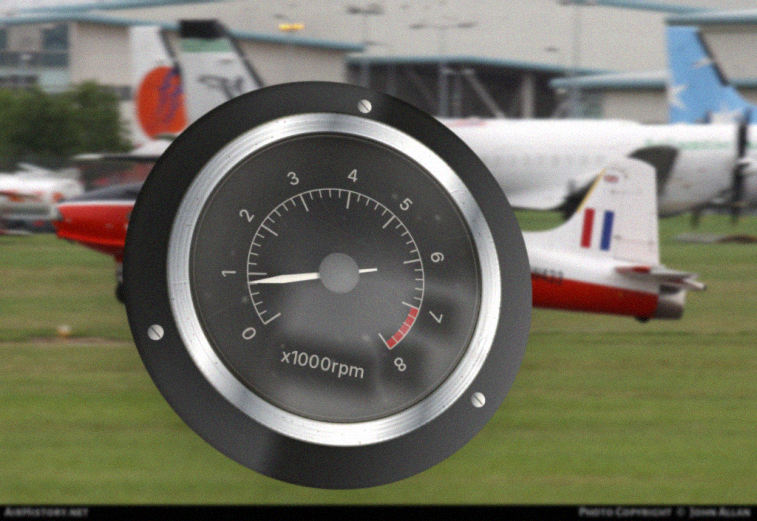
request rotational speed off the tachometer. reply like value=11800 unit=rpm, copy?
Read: value=800 unit=rpm
